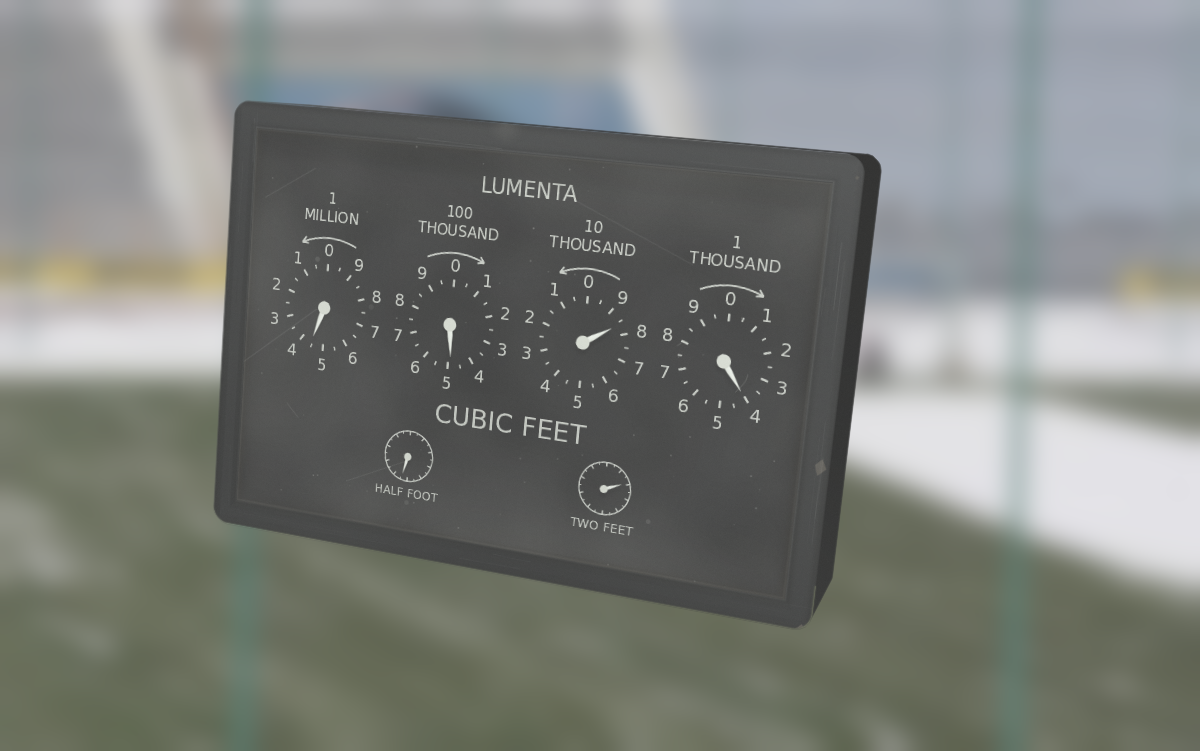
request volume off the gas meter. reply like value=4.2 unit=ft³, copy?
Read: value=448400 unit=ft³
